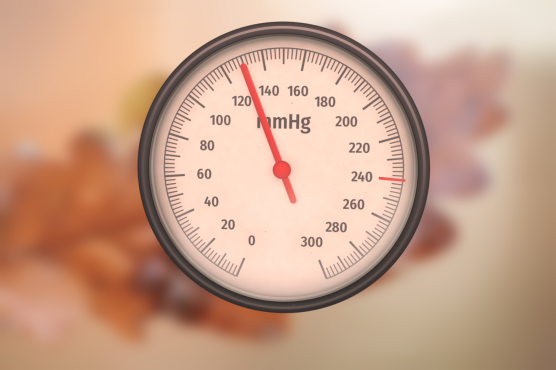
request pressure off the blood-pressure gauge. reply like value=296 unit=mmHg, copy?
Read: value=130 unit=mmHg
